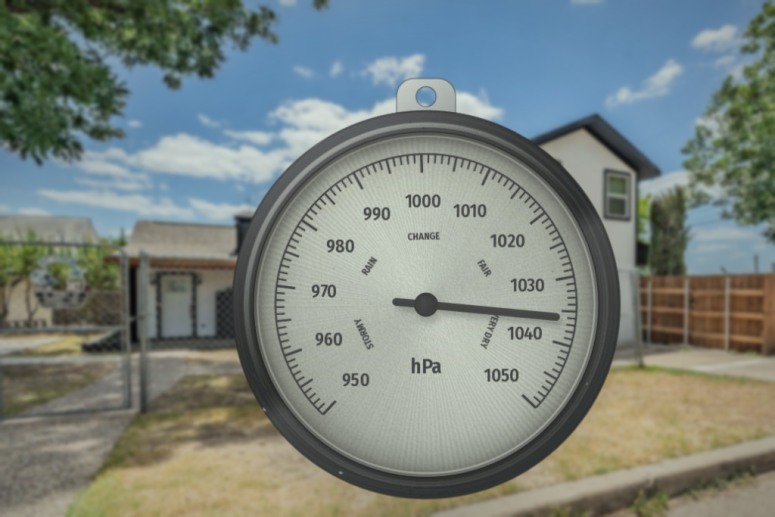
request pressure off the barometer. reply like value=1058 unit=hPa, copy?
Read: value=1036 unit=hPa
